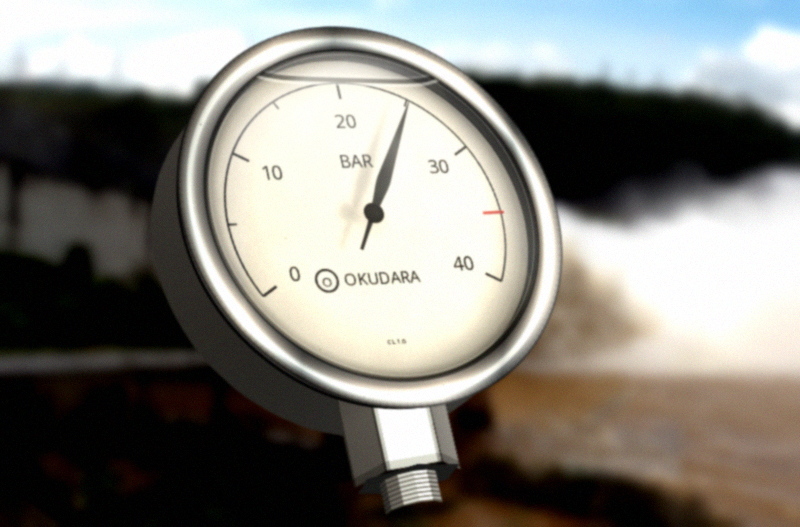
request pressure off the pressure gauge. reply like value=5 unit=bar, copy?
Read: value=25 unit=bar
